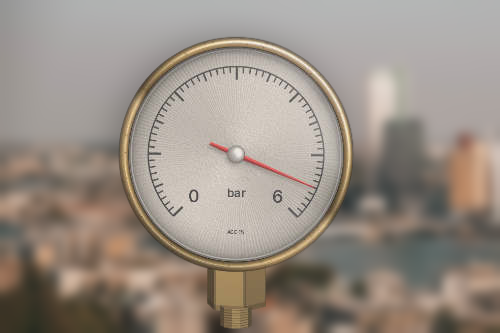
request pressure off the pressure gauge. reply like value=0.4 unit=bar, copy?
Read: value=5.5 unit=bar
